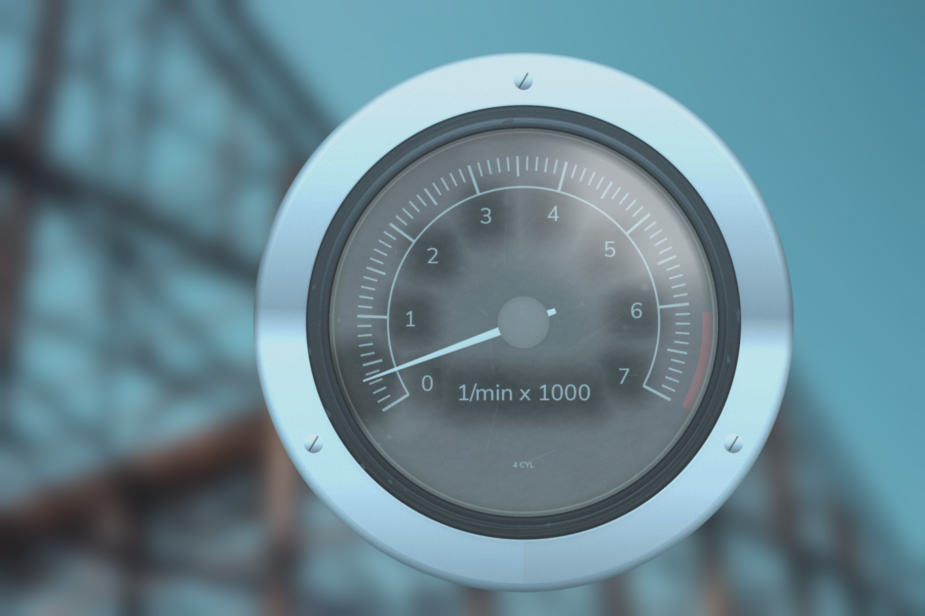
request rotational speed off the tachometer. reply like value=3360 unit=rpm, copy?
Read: value=350 unit=rpm
